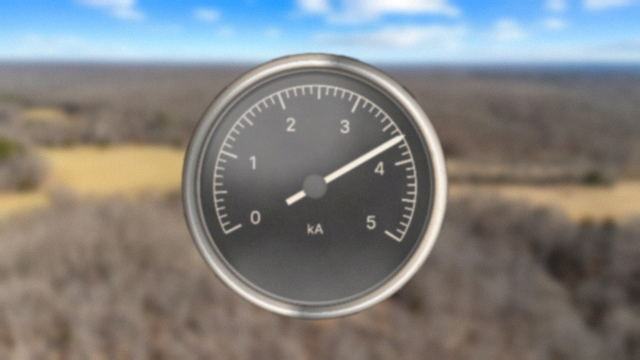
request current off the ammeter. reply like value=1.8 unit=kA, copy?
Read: value=3.7 unit=kA
